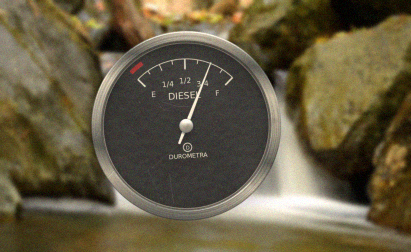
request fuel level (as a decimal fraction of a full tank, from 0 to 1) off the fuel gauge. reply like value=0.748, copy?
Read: value=0.75
